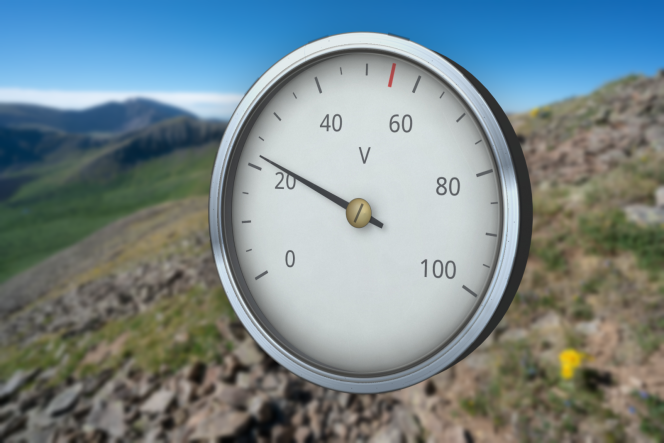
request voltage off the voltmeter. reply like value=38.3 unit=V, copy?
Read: value=22.5 unit=V
